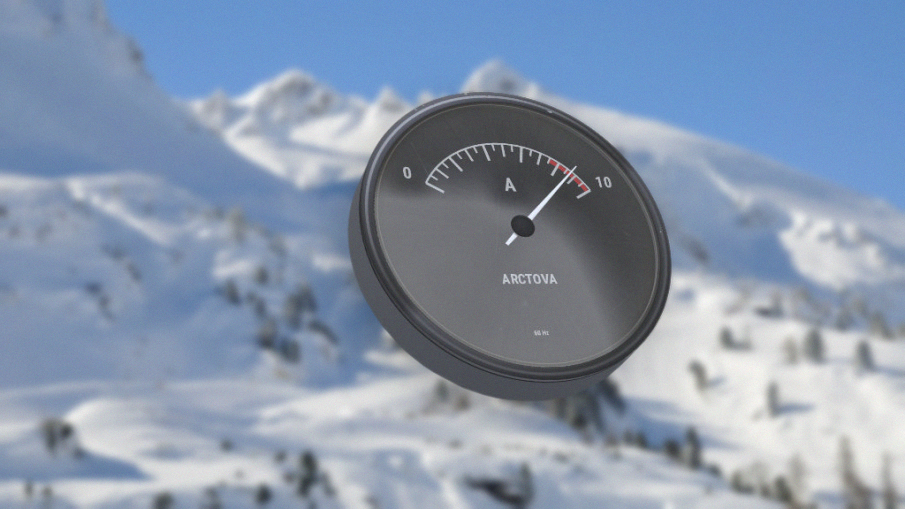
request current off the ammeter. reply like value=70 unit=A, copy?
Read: value=8.75 unit=A
